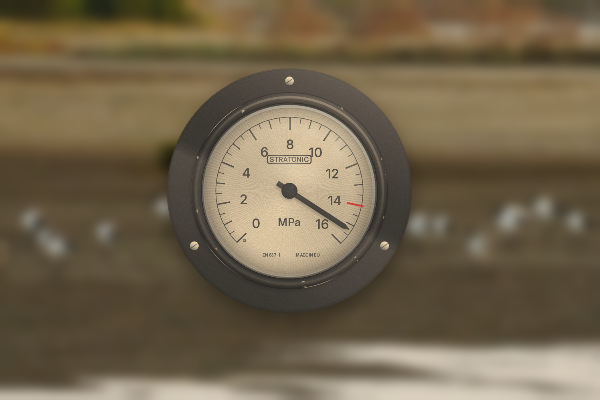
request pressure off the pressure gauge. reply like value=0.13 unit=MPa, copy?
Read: value=15.25 unit=MPa
